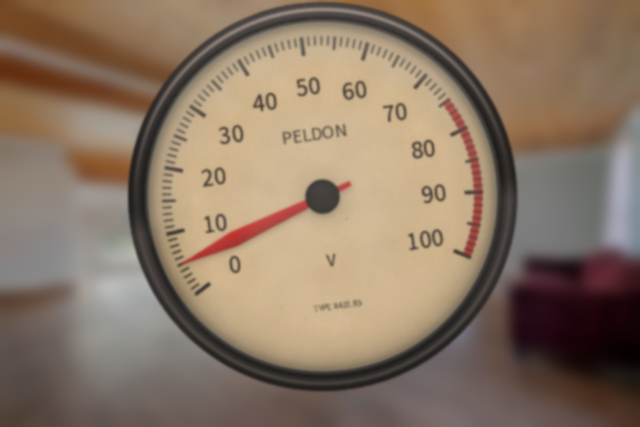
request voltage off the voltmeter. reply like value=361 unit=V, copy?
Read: value=5 unit=V
